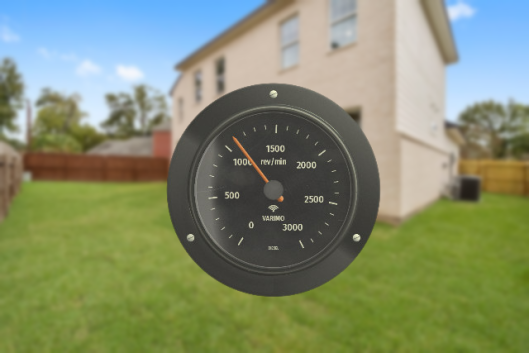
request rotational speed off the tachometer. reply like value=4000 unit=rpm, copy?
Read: value=1100 unit=rpm
